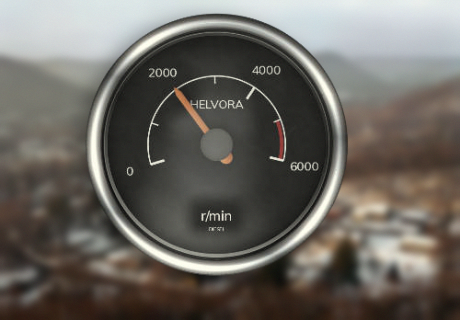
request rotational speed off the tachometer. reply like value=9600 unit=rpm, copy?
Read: value=2000 unit=rpm
